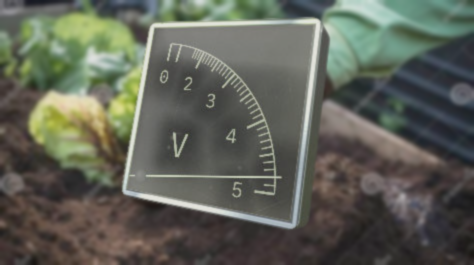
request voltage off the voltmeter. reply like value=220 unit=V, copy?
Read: value=4.8 unit=V
